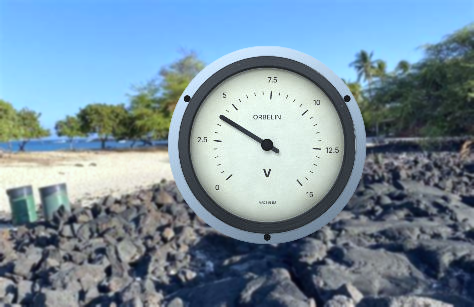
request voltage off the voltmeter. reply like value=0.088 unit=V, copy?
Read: value=4 unit=V
